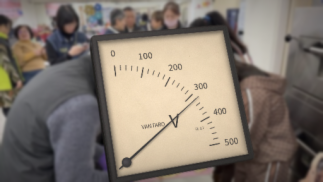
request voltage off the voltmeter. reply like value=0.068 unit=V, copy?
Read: value=320 unit=V
